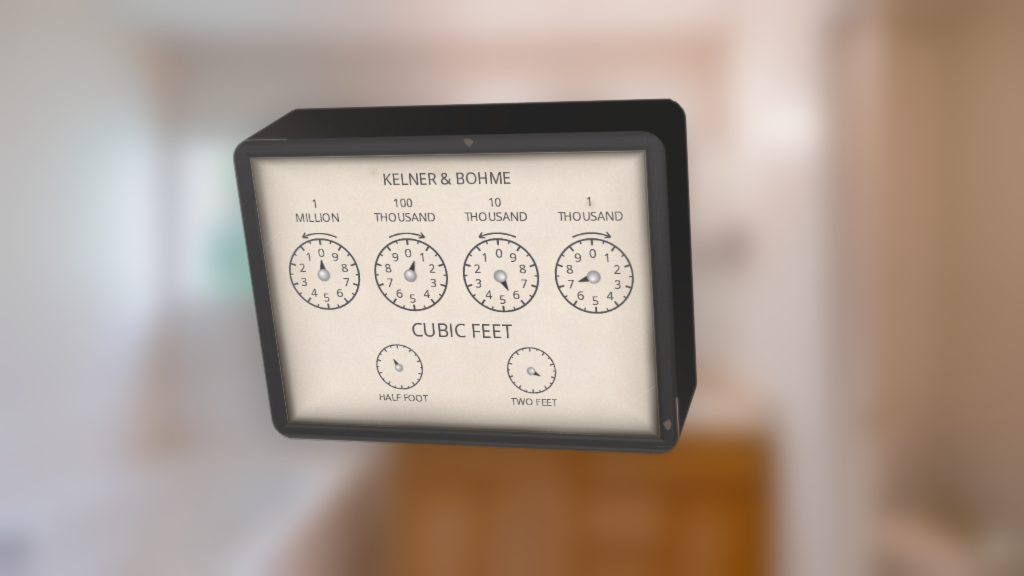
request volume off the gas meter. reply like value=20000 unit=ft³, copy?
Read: value=5700 unit=ft³
